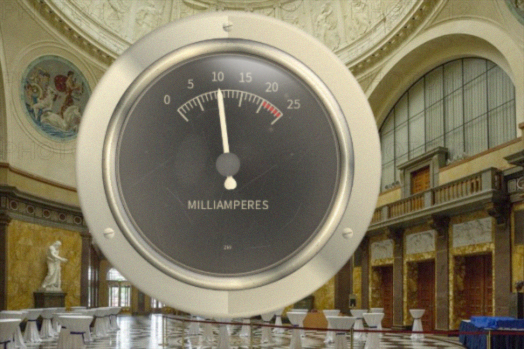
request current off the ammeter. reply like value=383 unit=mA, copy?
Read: value=10 unit=mA
